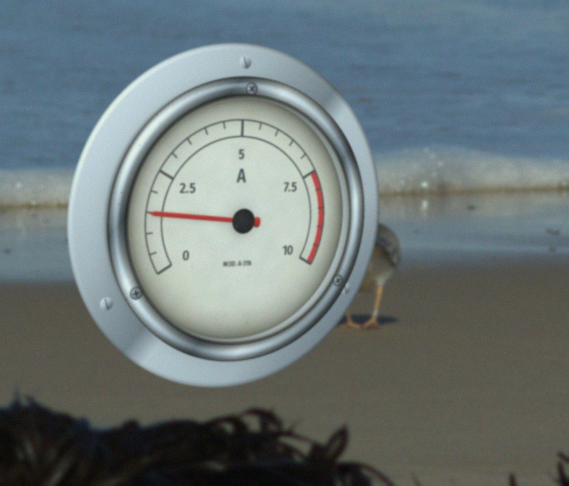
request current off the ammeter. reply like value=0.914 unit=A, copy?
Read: value=1.5 unit=A
